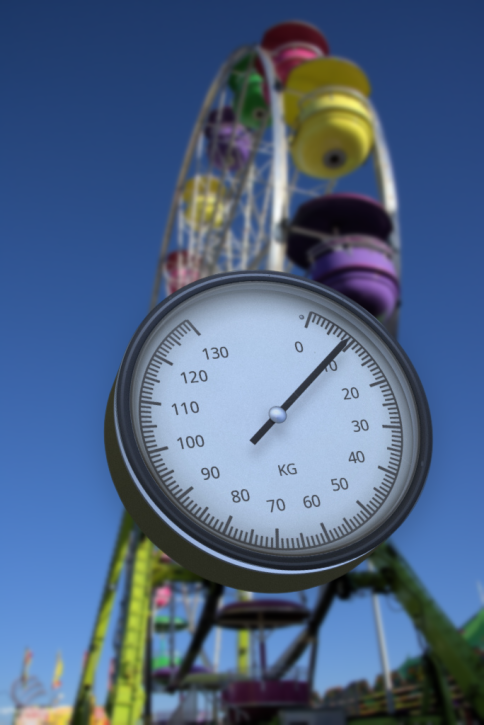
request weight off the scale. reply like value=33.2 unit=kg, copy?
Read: value=9 unit=kg
